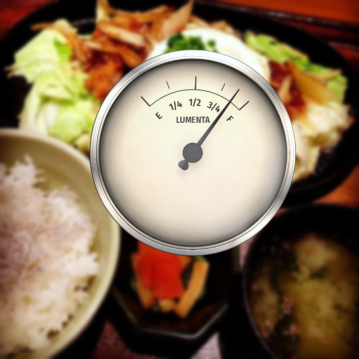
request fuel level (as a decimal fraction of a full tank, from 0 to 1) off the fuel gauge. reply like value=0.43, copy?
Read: value=0.875
